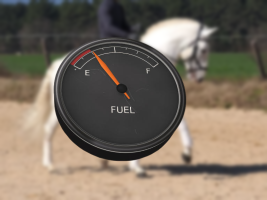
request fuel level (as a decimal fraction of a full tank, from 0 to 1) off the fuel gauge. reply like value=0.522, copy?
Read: value=0.25
